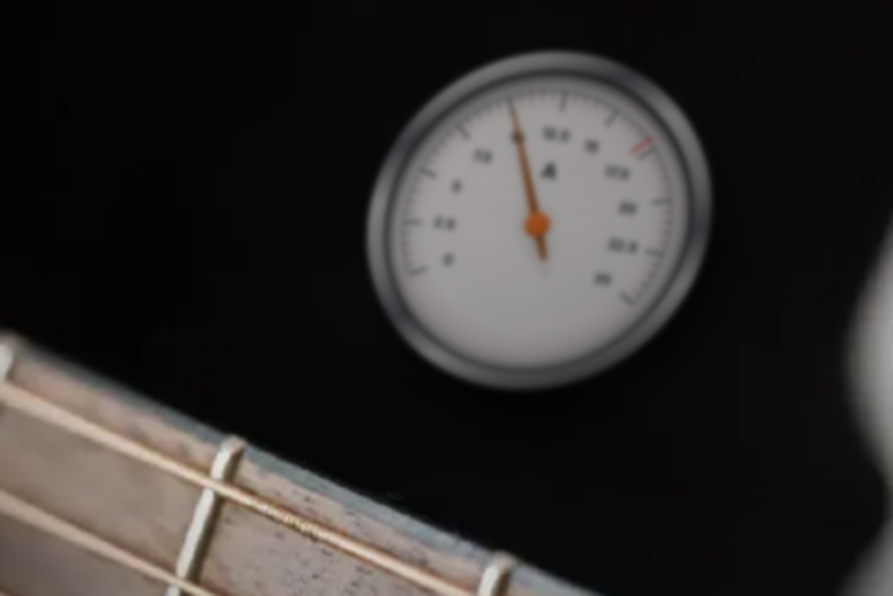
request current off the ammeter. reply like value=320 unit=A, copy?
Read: value=10 unit=A
